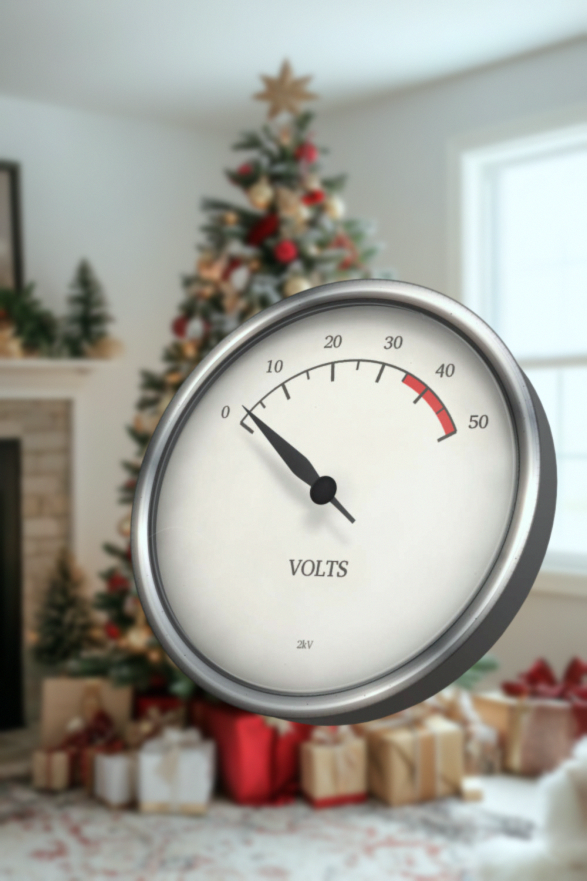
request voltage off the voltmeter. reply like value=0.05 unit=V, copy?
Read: value=2.5 unit=V
